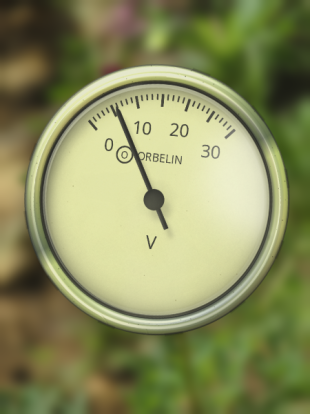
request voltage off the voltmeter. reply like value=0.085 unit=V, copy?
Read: value=6 unit=V
